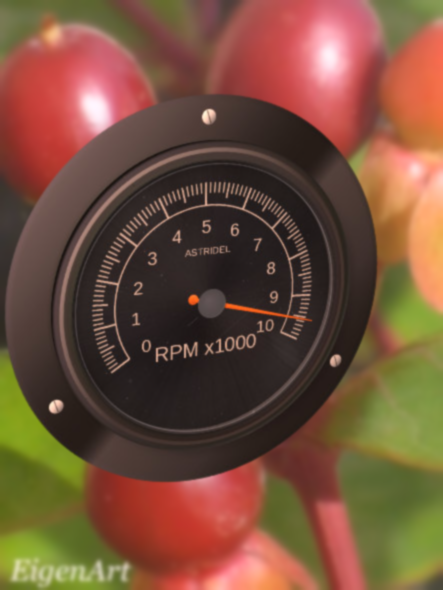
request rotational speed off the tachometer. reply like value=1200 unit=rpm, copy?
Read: value=9500 unit=rpm
